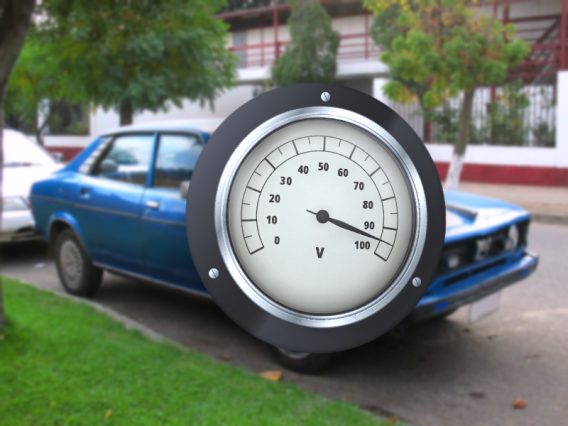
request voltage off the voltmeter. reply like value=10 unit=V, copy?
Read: value=95 unit=V
